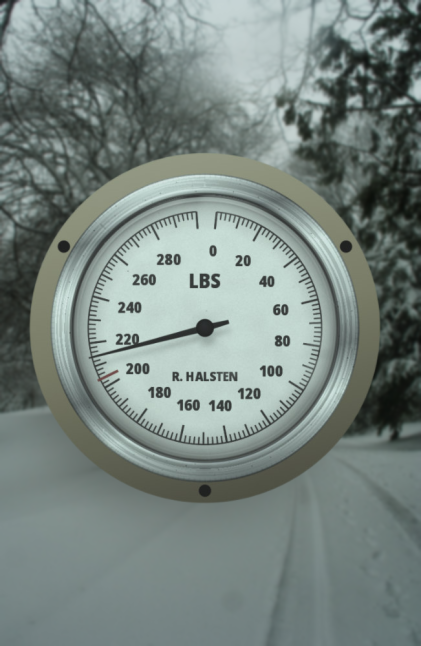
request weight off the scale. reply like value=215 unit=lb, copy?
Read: value=214 unit=lb
